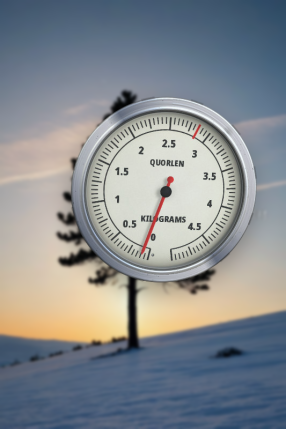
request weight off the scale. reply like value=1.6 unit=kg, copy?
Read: value=0.1 unit=kg
